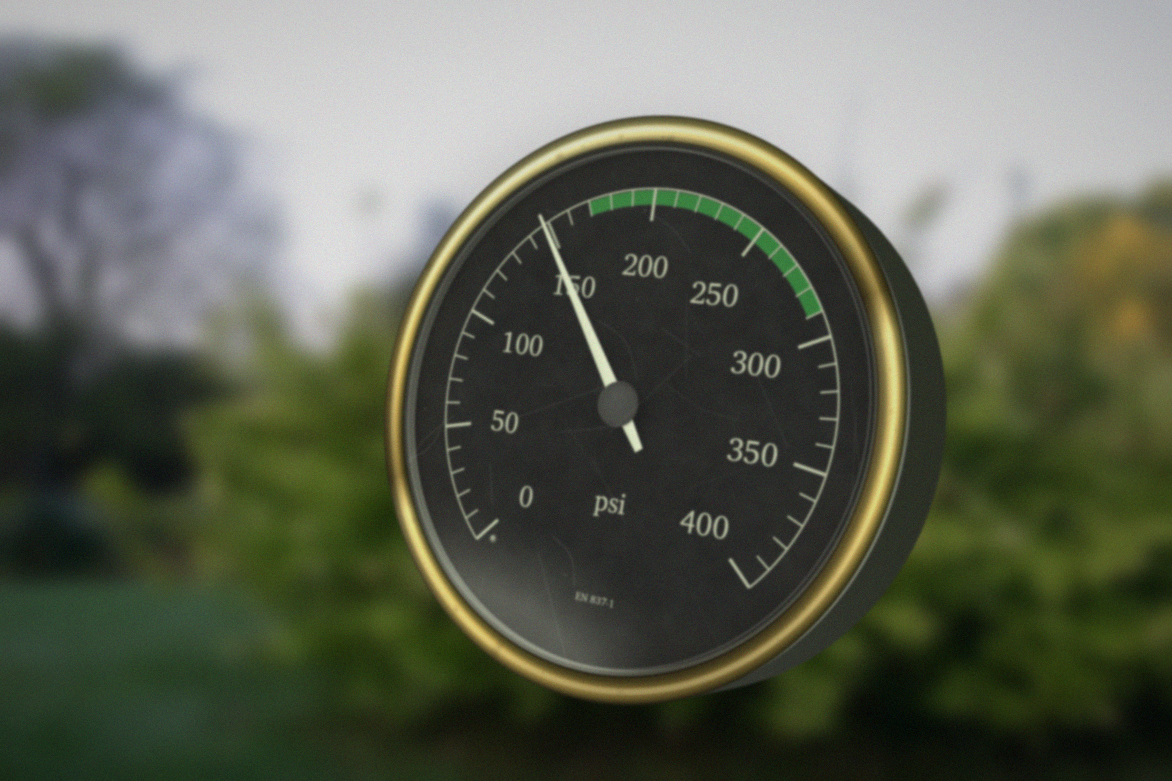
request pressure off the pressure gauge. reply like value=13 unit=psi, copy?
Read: value=150 unit=psi
